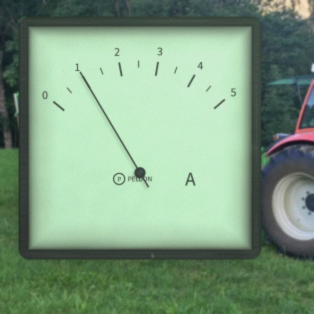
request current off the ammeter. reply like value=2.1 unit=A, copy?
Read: value=1 unit=A
